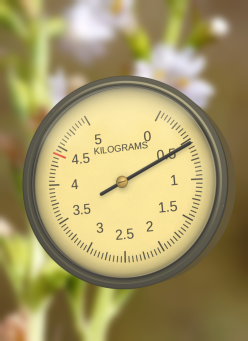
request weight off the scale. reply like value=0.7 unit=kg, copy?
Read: value=0.55 unit=kg
